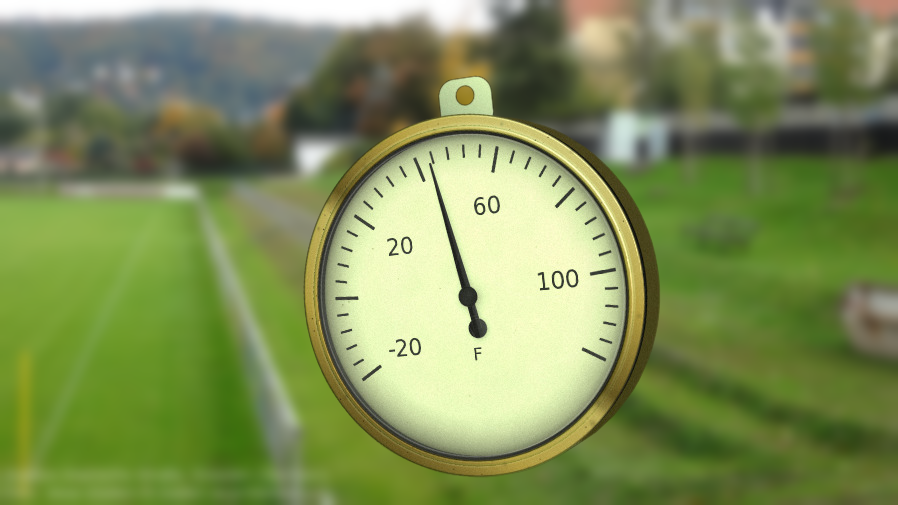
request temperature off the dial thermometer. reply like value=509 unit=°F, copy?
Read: value=44 unit=°F
